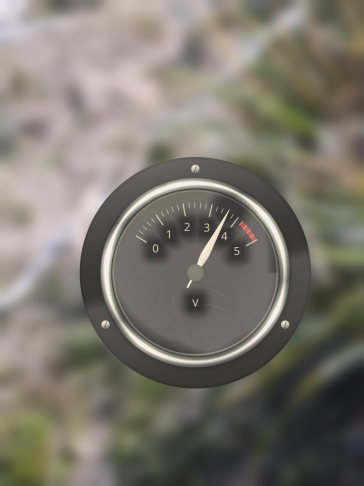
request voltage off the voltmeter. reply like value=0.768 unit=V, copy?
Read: value=3.6 unit=V
